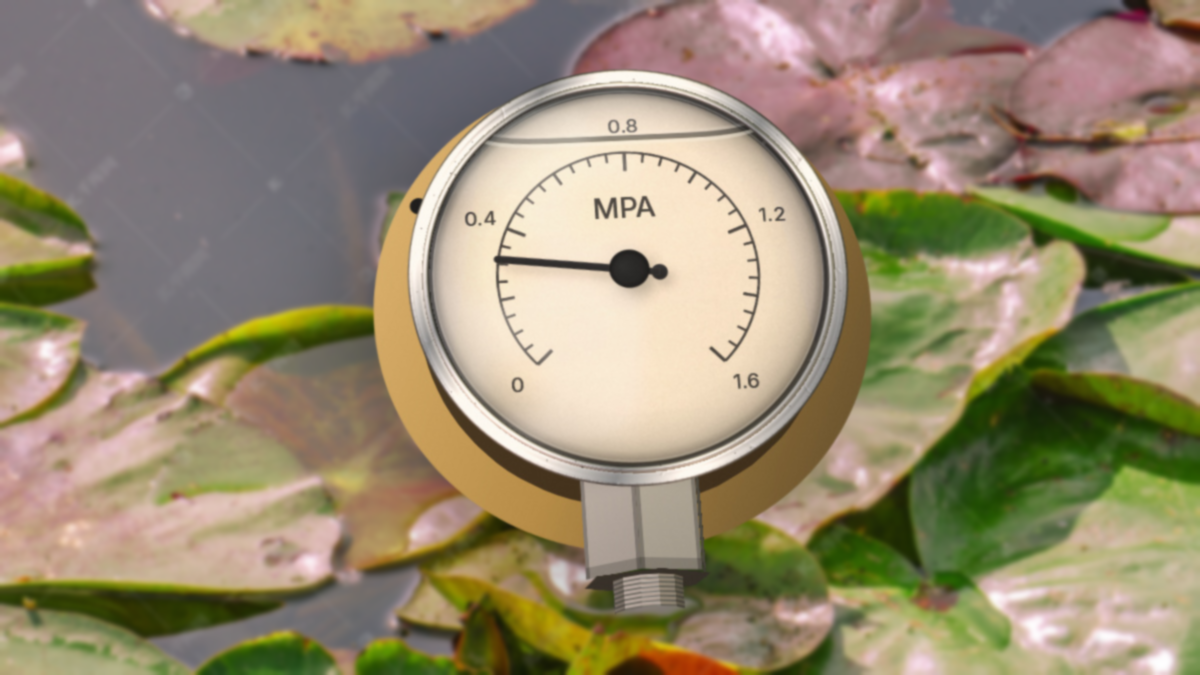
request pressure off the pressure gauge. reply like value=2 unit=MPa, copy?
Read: value=0.3 unit=MPa
